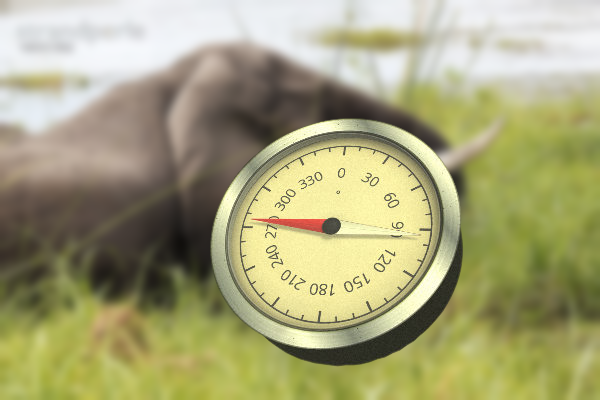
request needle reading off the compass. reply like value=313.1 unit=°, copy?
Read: value=275 unit=°
